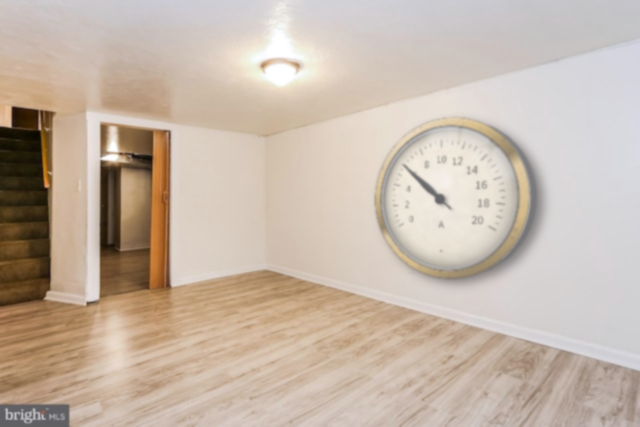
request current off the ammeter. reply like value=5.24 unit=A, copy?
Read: value=6 unit=A
